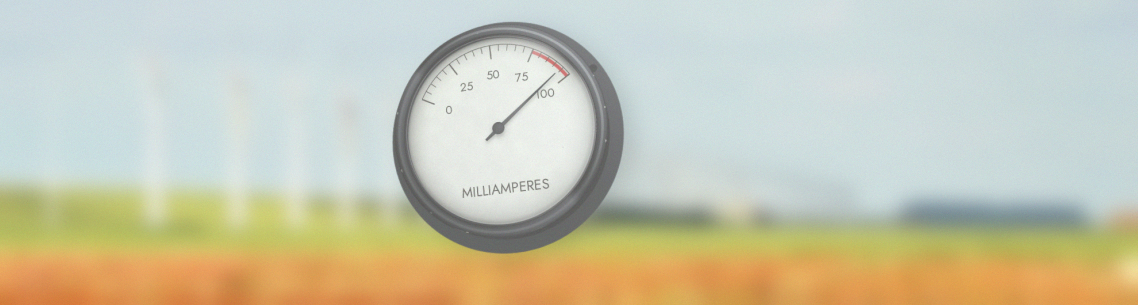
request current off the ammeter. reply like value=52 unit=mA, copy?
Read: value=95 unit=mA
